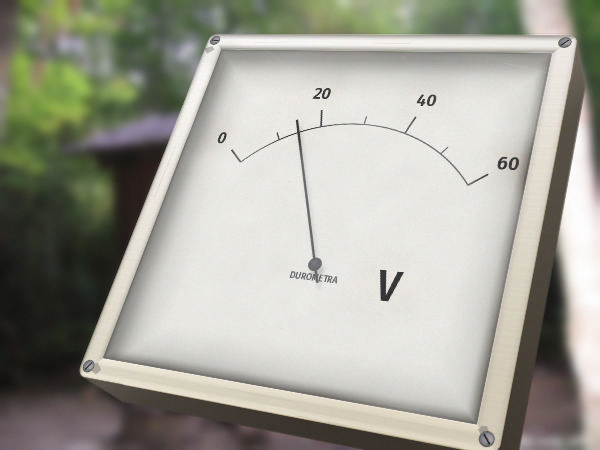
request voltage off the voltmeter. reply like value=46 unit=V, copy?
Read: value=15 unit=V
